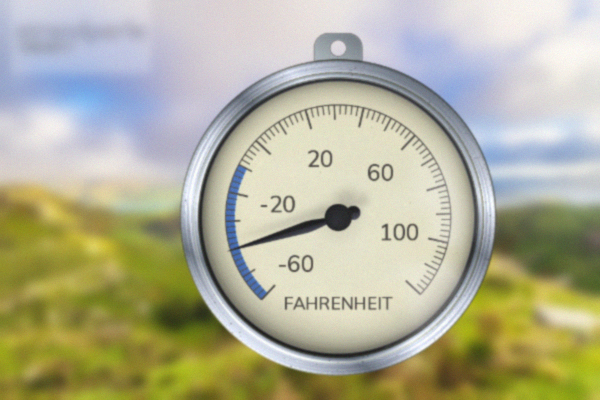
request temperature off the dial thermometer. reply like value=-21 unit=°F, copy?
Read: value=-40 unit=°F
